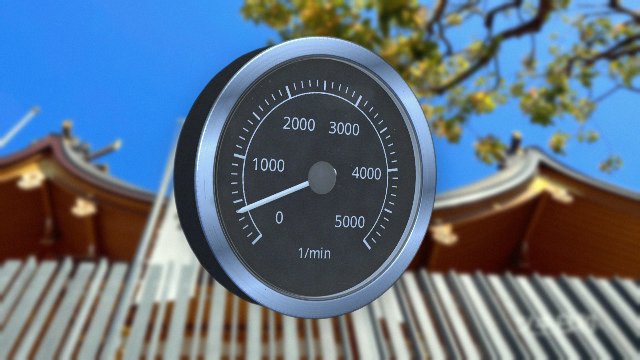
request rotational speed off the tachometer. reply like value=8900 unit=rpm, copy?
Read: value=400 unit=rpm
